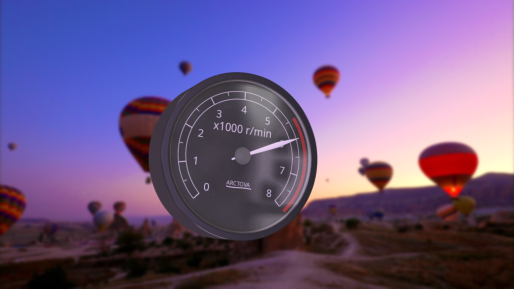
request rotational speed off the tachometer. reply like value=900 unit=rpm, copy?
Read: value=6000 unit=rpm
